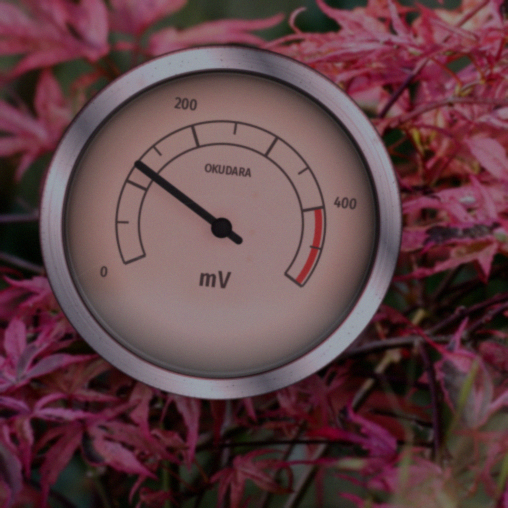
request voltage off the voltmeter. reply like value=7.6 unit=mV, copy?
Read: value=125 unit=mV
